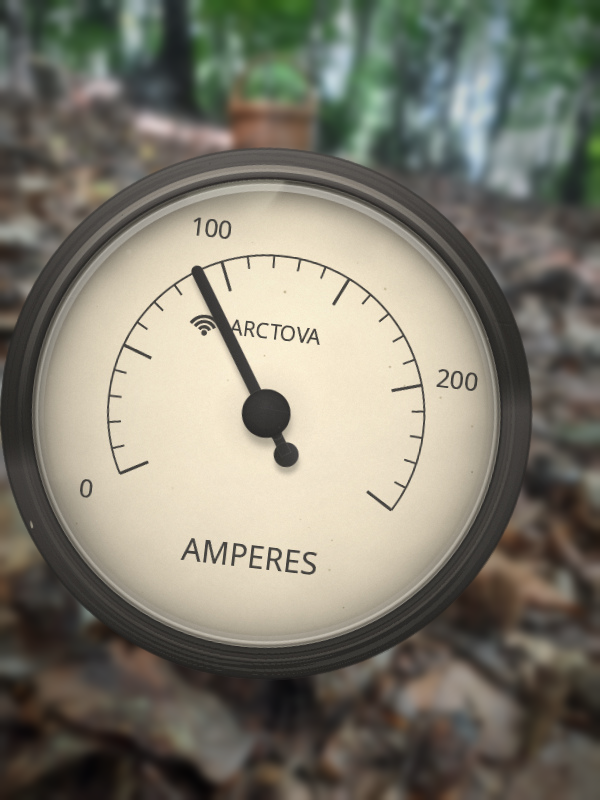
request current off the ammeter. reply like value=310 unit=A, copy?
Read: value=90 unit=A
